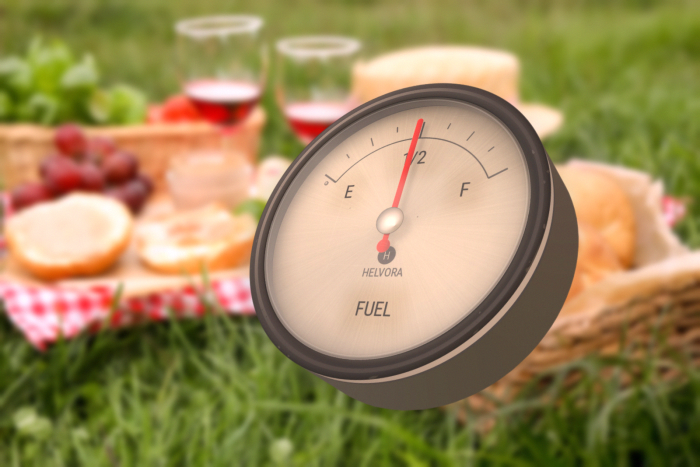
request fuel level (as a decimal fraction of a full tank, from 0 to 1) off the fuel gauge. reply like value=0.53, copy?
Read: value=0.5
